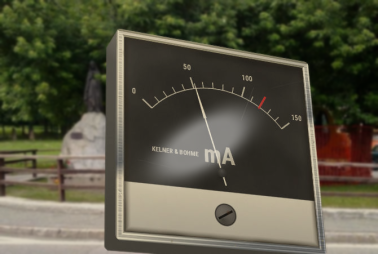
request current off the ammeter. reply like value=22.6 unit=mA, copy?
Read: value=50 unit=mA
